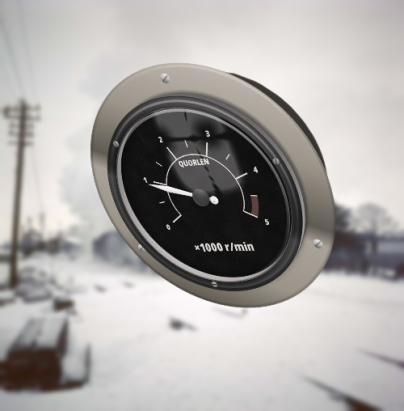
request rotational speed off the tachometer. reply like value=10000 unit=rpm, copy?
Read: value=1000 unit=rpm
